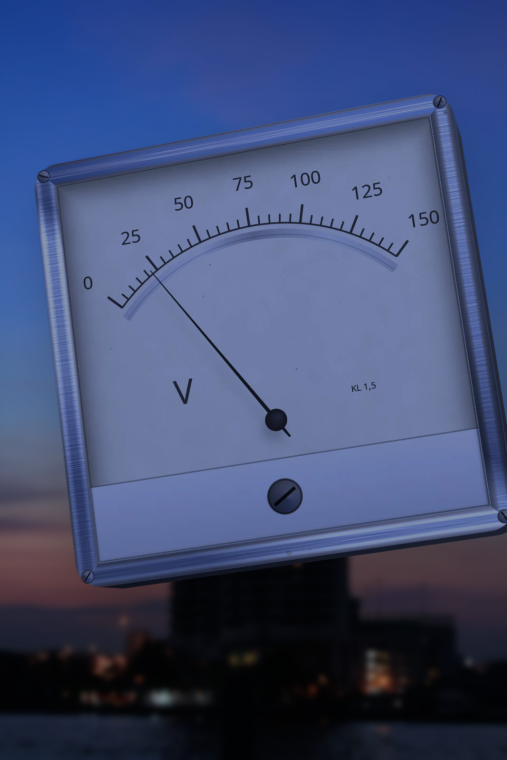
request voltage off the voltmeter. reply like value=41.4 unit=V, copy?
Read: value=22.5 unit=V
